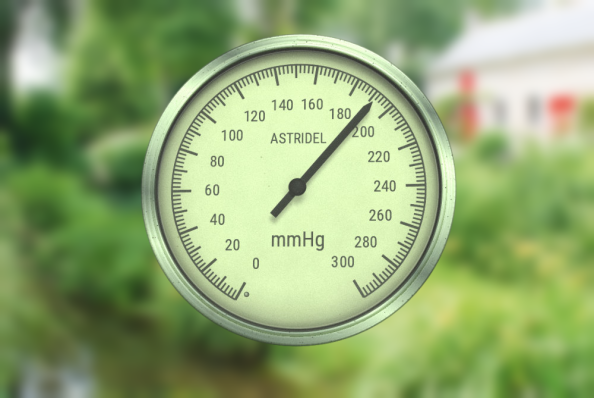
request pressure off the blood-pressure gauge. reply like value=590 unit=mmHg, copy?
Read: value=192 unit=mmHg
